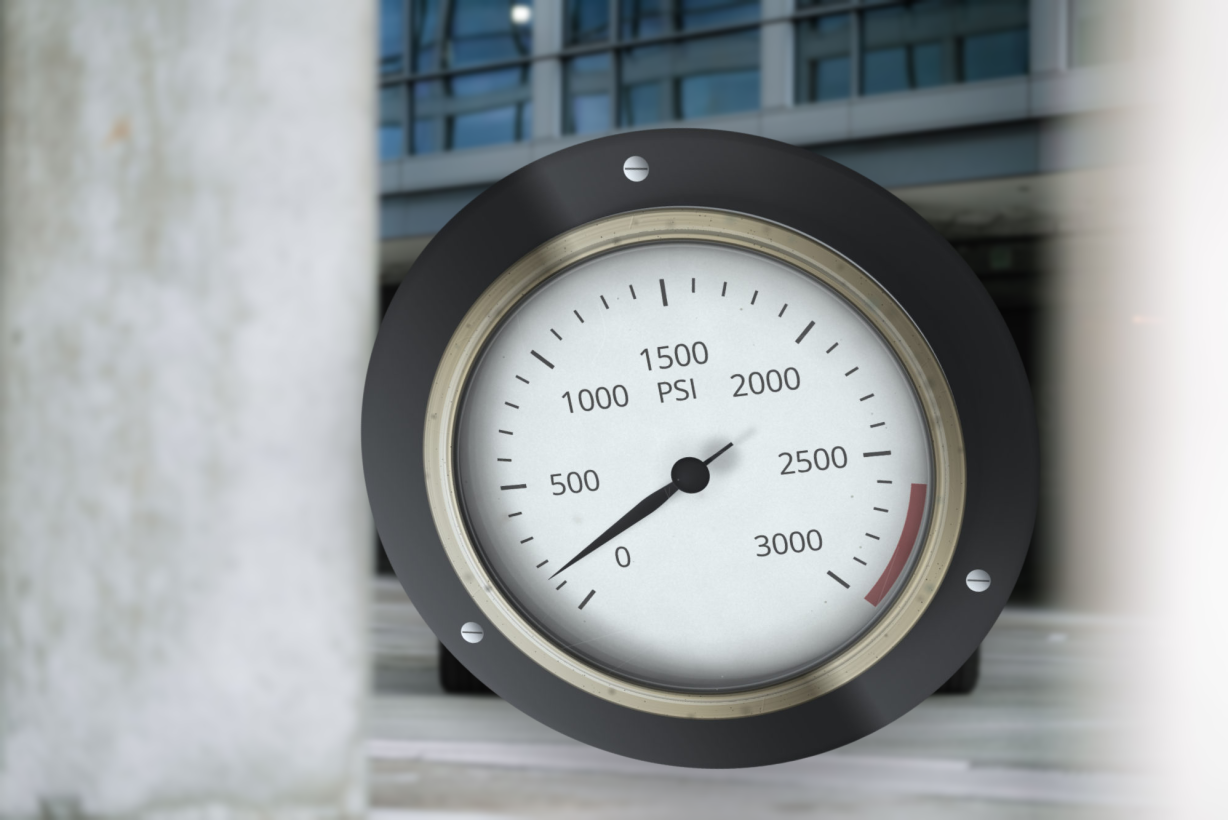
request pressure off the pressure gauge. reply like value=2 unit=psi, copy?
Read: value=150 unit=psi
